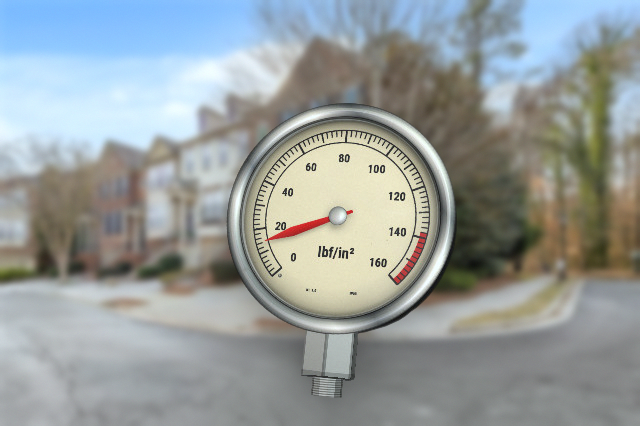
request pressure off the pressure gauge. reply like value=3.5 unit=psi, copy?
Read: value=14 unit=psi
